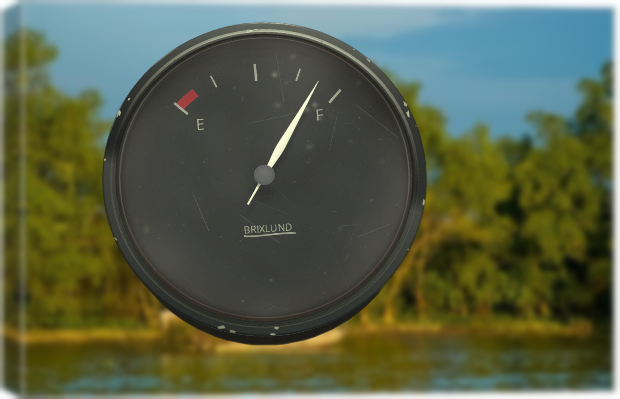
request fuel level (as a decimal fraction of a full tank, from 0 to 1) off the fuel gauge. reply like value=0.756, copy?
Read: value=0.875
